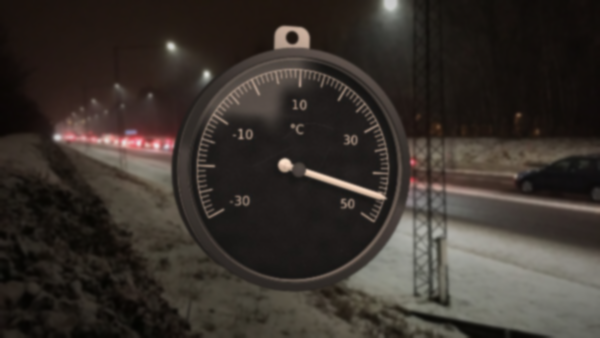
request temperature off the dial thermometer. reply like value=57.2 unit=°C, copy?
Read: value=45 unit=°C
